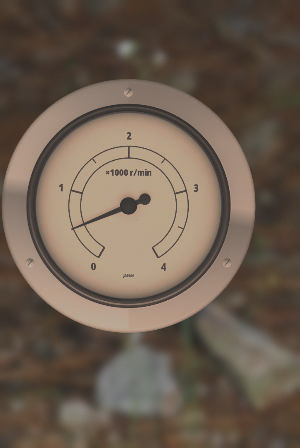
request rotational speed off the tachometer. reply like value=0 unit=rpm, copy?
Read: value=500 unit=rpm
